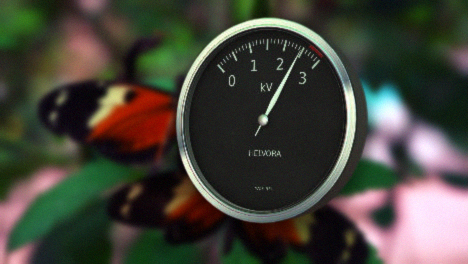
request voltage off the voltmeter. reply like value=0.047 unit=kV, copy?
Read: value=2.5 unit=kV
